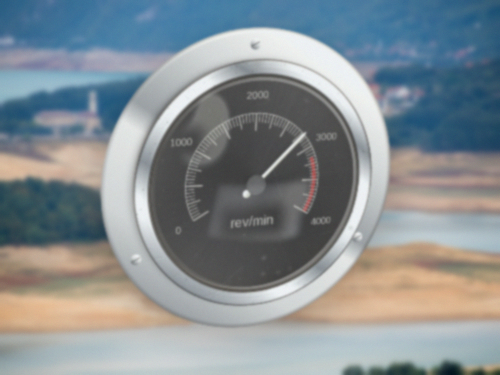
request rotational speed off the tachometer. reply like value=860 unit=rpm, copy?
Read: value=2750 unit=rpm
